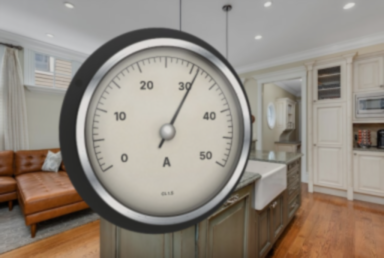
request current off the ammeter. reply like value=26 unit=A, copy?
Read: value=31 unit=A
